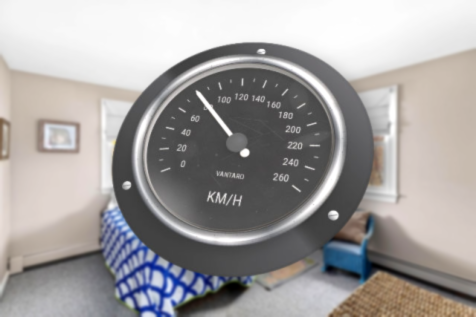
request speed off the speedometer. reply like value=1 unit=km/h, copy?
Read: value=80 unit=km/h
